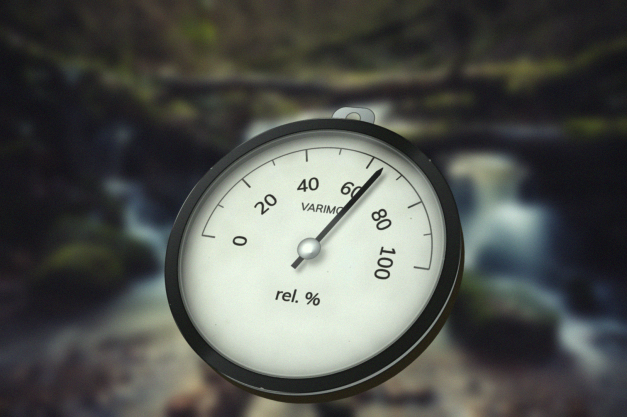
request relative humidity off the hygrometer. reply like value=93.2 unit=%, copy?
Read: value=65 unit=%
